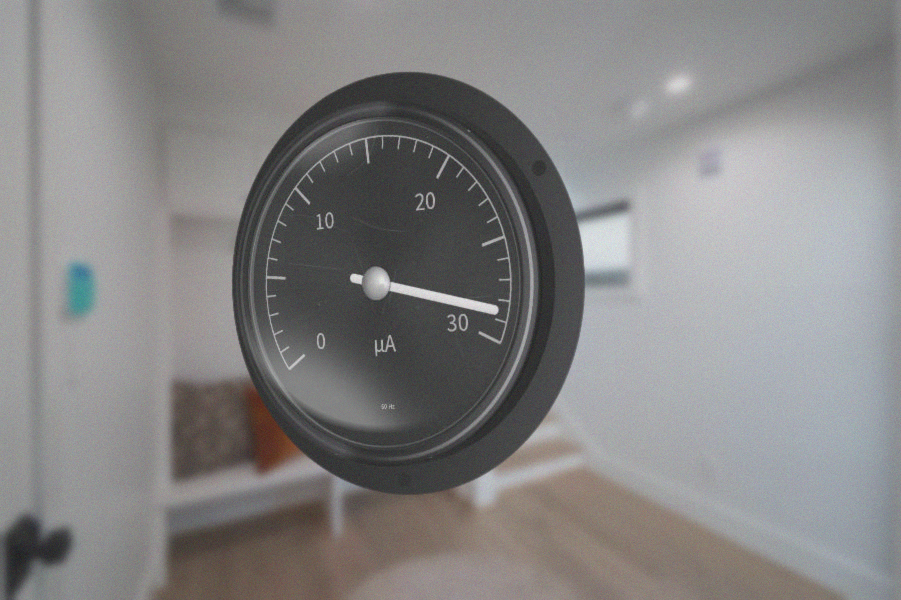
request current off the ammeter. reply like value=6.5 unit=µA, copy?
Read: value=28.5 unit=µA
